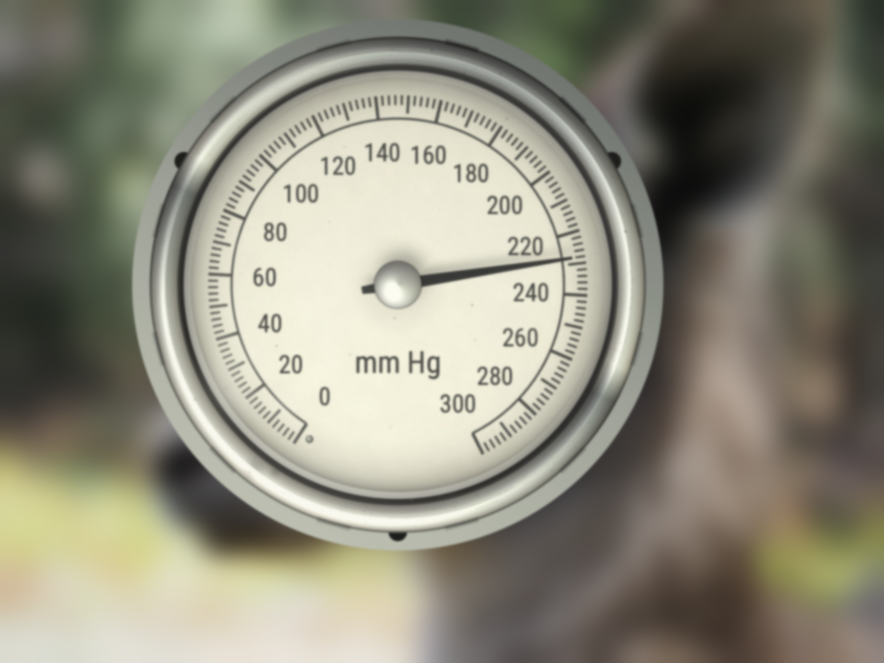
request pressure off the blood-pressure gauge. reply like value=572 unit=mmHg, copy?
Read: value=228 unit=mmHg
